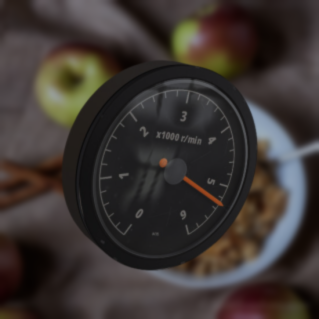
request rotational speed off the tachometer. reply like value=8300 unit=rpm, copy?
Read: value=5300 unit=rpm
